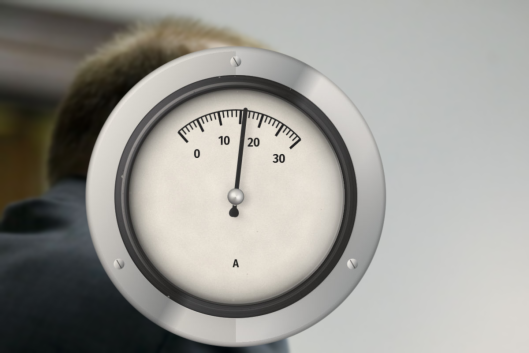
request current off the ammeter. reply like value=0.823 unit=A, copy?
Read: value=16 unit=A
